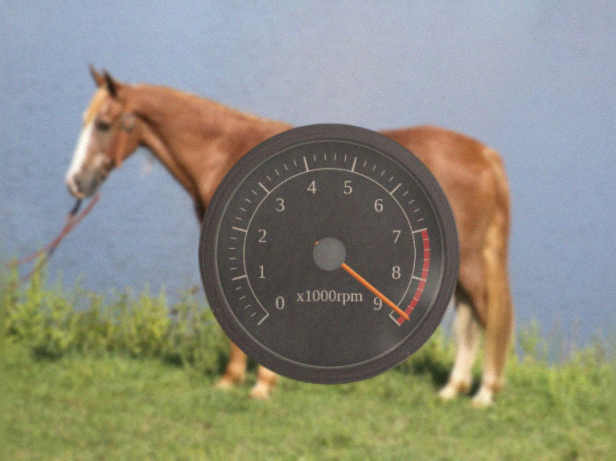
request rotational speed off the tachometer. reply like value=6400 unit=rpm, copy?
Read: value=8800 unit=rpm
